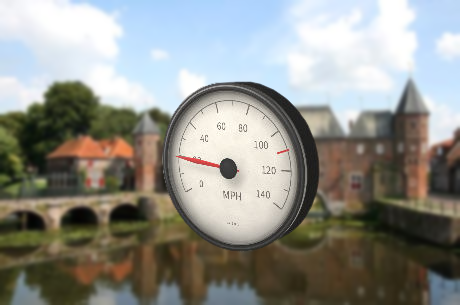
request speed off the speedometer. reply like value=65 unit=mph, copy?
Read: value=20 unit=mph
